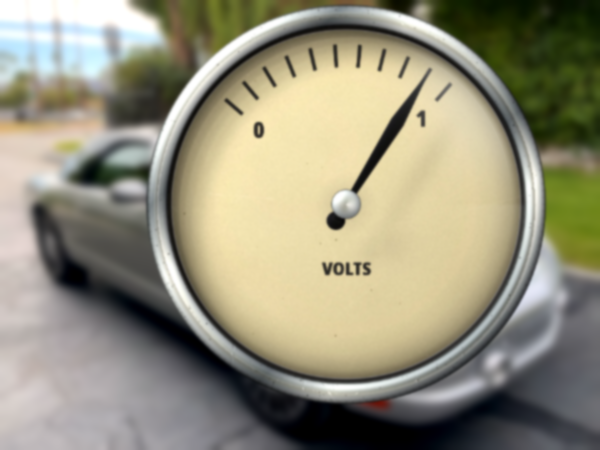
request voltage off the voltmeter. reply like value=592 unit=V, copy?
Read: value=0.9 unit=V
